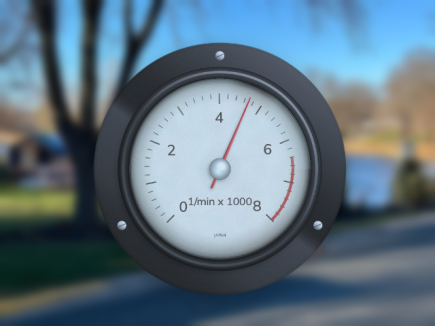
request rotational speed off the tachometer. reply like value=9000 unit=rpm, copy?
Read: value=4700 unit=rpm
